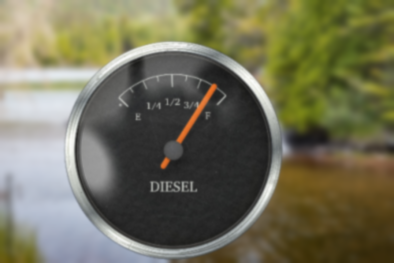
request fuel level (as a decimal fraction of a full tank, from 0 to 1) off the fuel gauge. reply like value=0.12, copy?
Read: value=0.875
